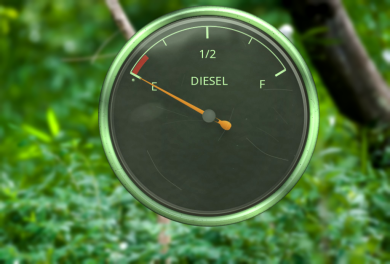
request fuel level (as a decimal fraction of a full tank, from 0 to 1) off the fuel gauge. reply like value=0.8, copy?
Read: value=0
